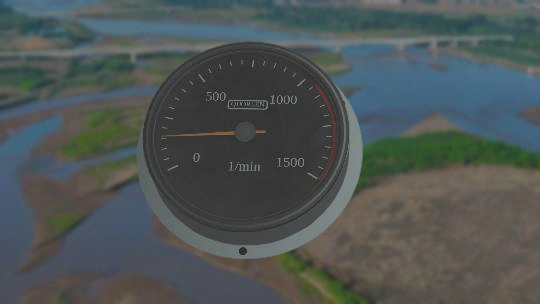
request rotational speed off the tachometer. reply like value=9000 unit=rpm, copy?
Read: value=150 unit=rpm
